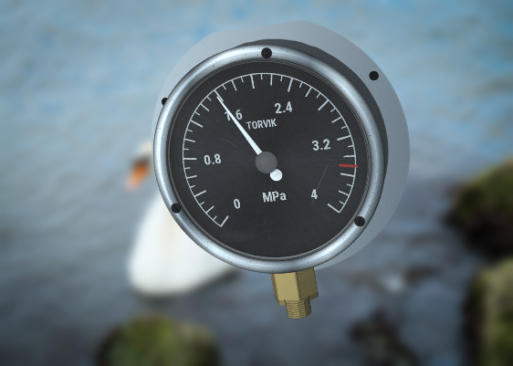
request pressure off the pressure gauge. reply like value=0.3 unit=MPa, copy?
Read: value=1.6 unit=MPa
